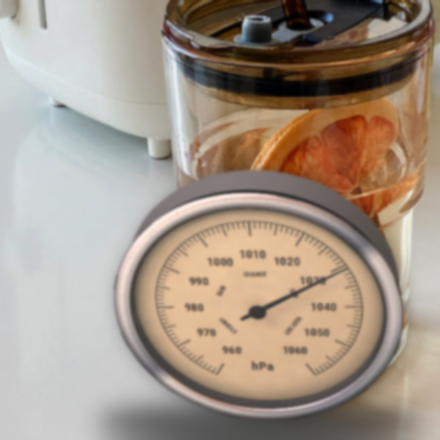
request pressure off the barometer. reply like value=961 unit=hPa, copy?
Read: value=1030 unit=hPa
